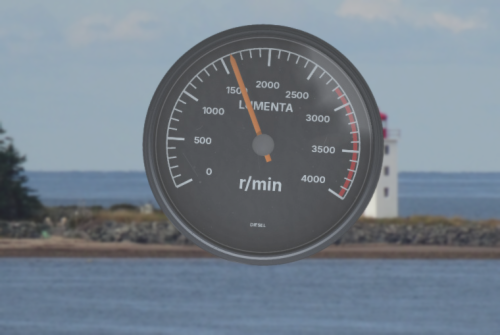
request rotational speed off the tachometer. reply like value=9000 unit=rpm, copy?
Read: value=1600 unit=rpm
